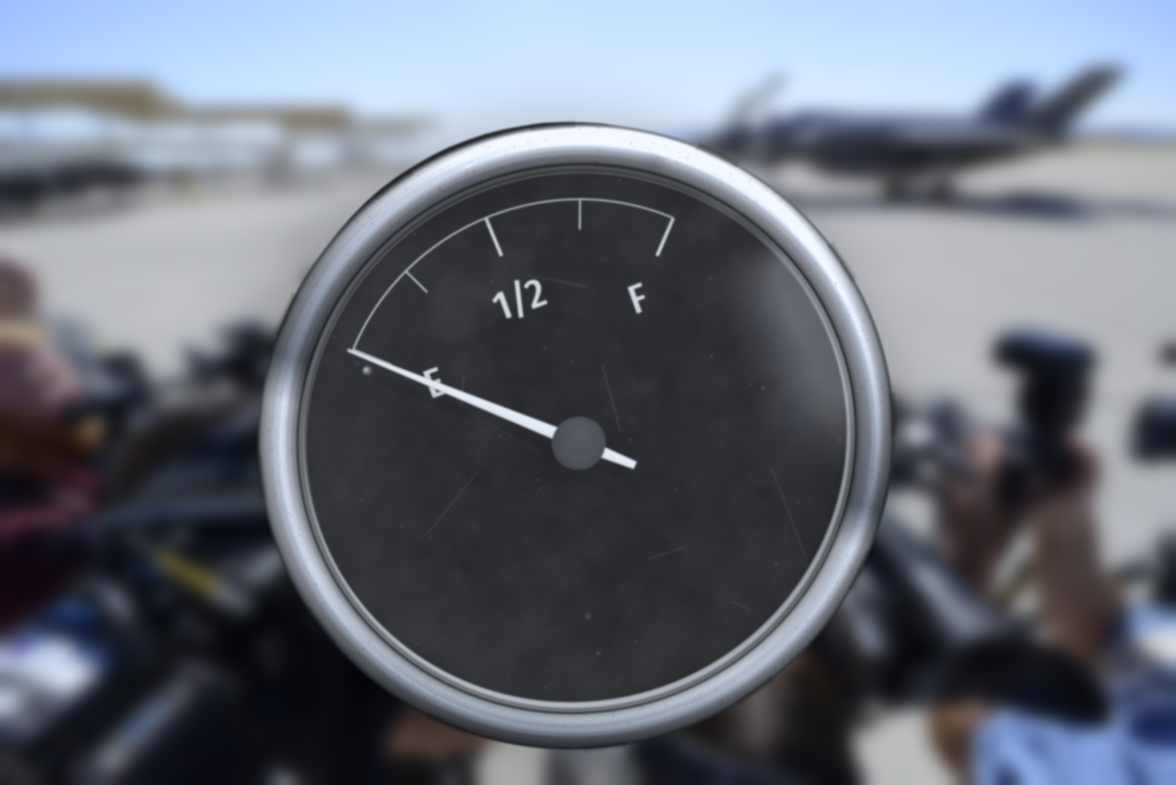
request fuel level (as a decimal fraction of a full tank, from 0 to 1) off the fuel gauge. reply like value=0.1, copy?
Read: value=0
